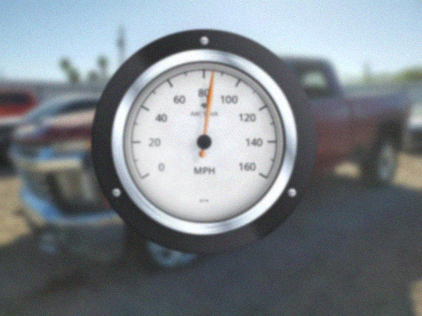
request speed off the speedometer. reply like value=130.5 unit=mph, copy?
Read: value=85 unit=mph
